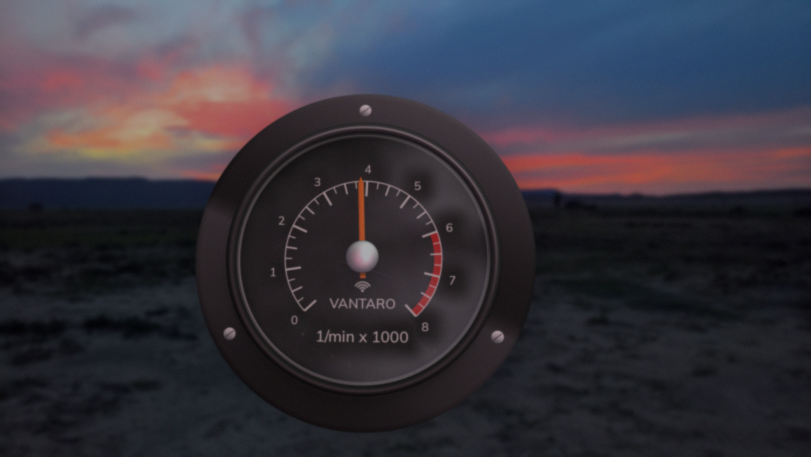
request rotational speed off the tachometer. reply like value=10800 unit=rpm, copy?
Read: value=3875 unit=rpm
